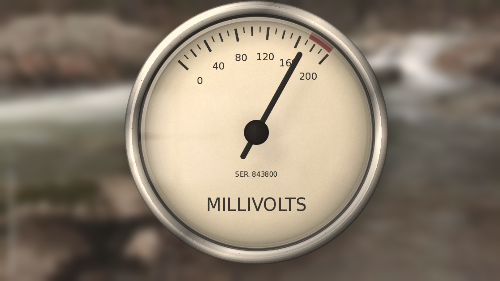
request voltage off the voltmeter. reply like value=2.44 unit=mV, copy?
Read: value=170 unit=mV
